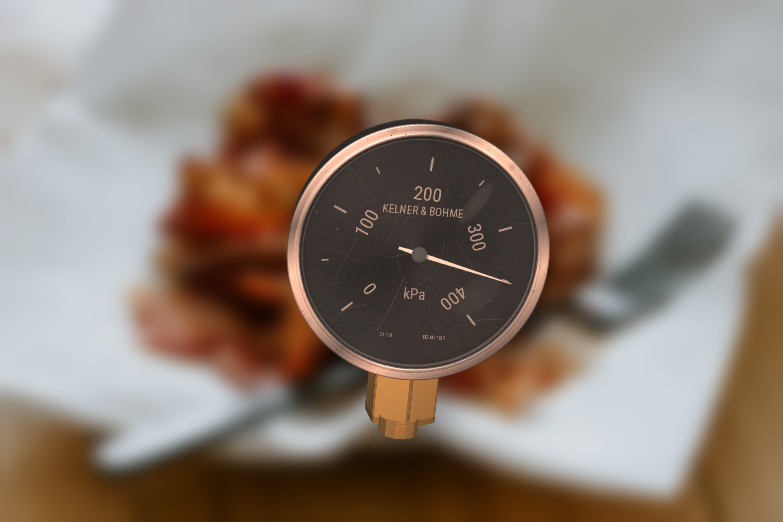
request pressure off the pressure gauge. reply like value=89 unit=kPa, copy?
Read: value=350 unit=kPa
